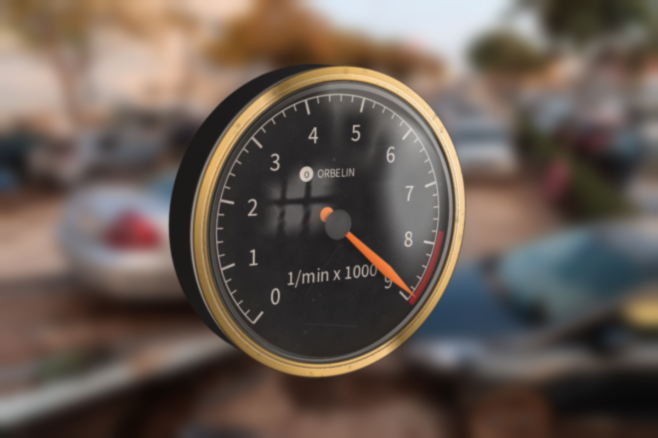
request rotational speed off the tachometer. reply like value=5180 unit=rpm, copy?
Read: value=8900 unit=rpm
